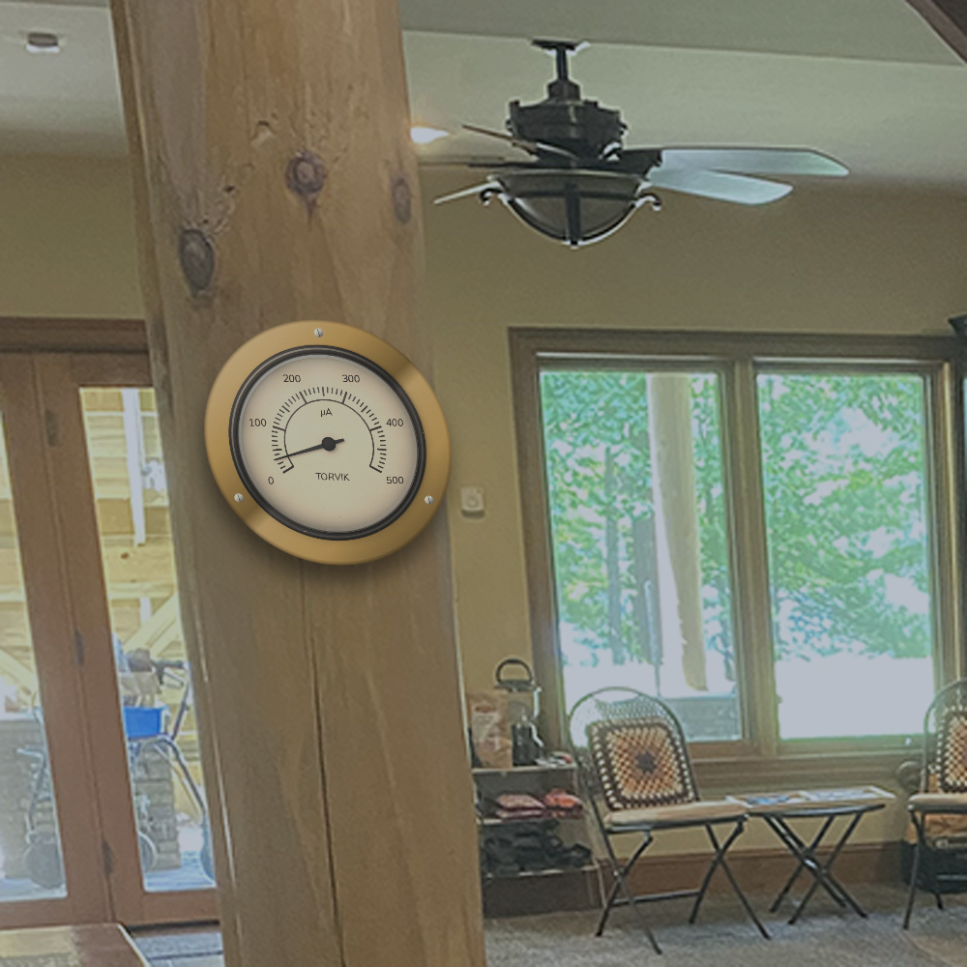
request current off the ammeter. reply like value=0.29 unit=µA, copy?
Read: value=30 unit=µA
